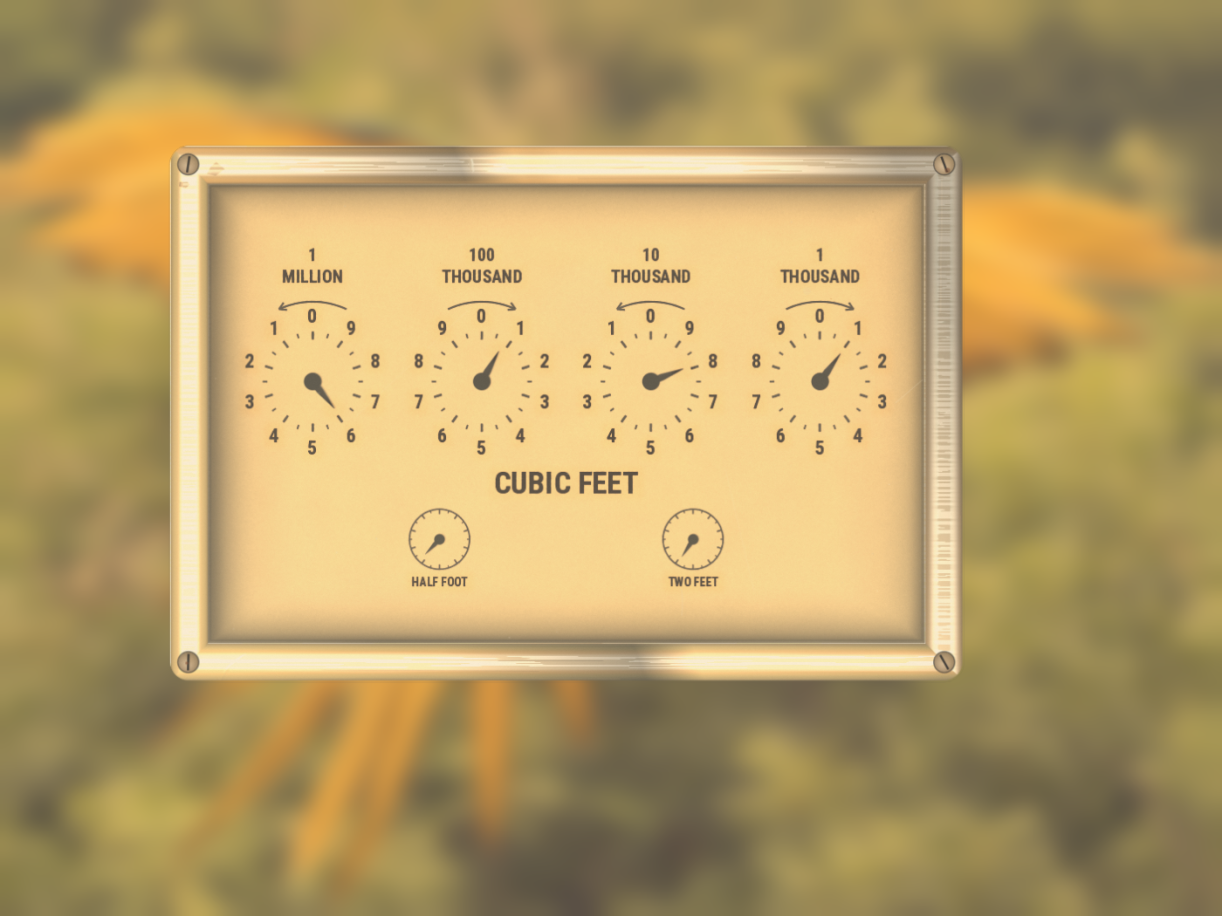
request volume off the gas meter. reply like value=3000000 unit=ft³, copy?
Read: value=608100 unit=ft³
